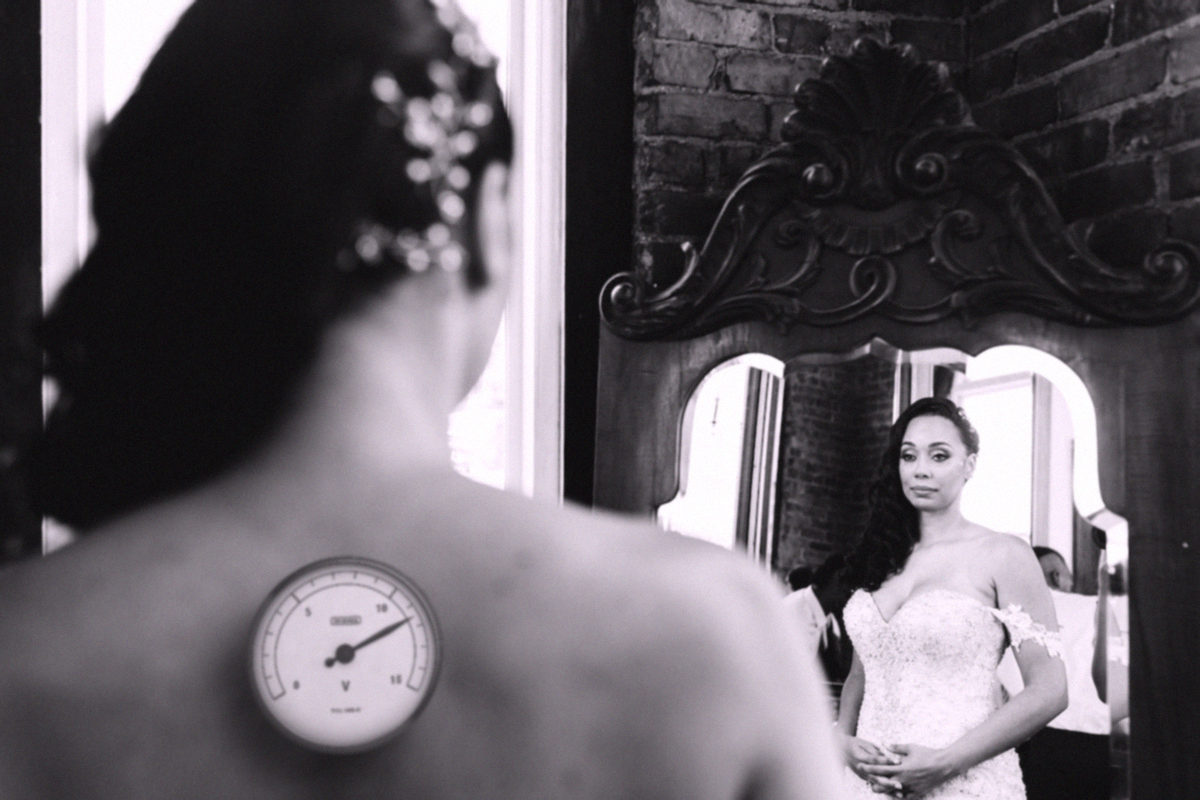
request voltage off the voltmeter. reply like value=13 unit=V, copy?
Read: value=11.5 unit=V
